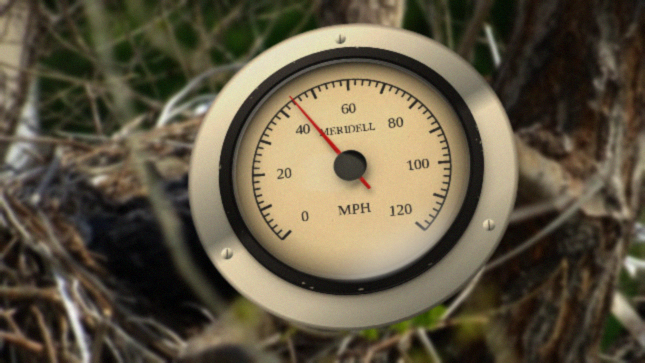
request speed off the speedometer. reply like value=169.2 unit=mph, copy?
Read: value=44 unit=mph
